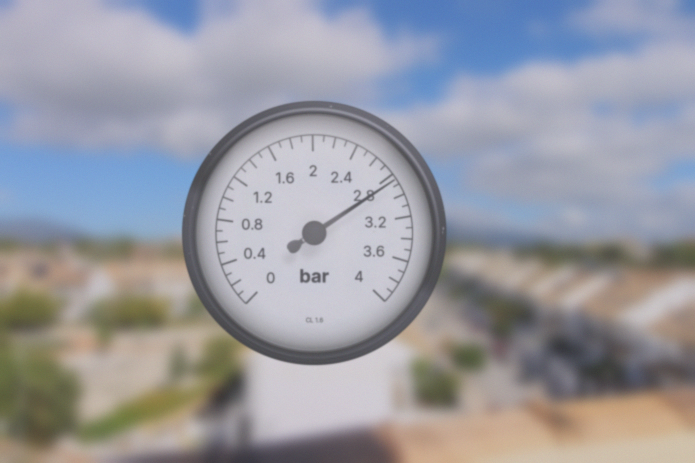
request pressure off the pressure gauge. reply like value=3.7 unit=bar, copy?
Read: value=2.85 unit=bar
